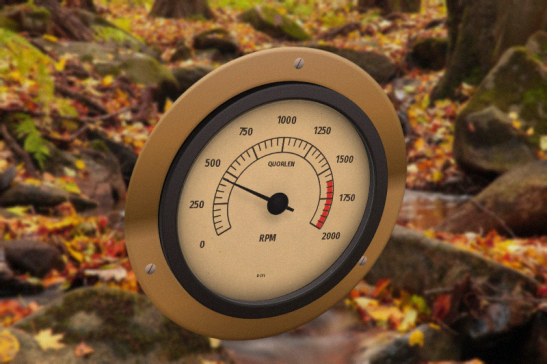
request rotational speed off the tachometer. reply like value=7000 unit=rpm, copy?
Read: value=450 unit=rpm
